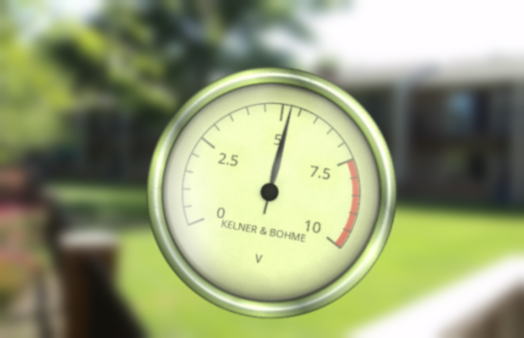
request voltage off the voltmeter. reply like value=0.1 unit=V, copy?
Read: value=5.25 unit=V
